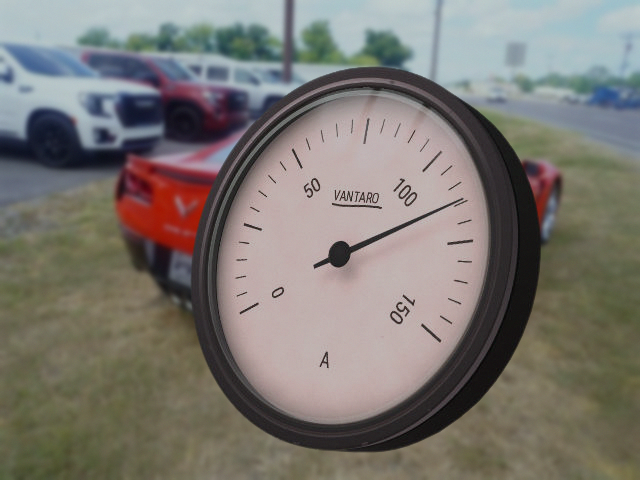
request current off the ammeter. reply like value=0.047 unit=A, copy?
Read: value=115 unit=A
